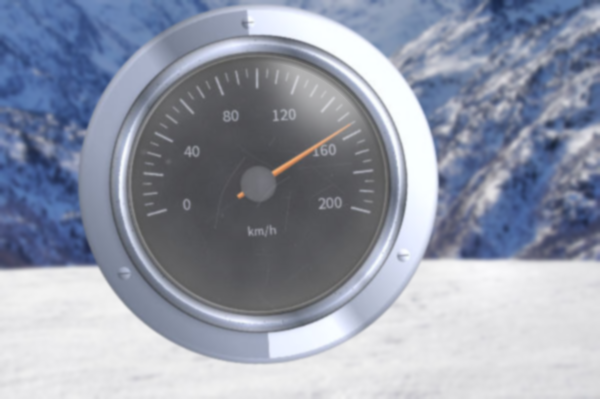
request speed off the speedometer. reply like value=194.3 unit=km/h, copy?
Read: value=155 unit=km/h
